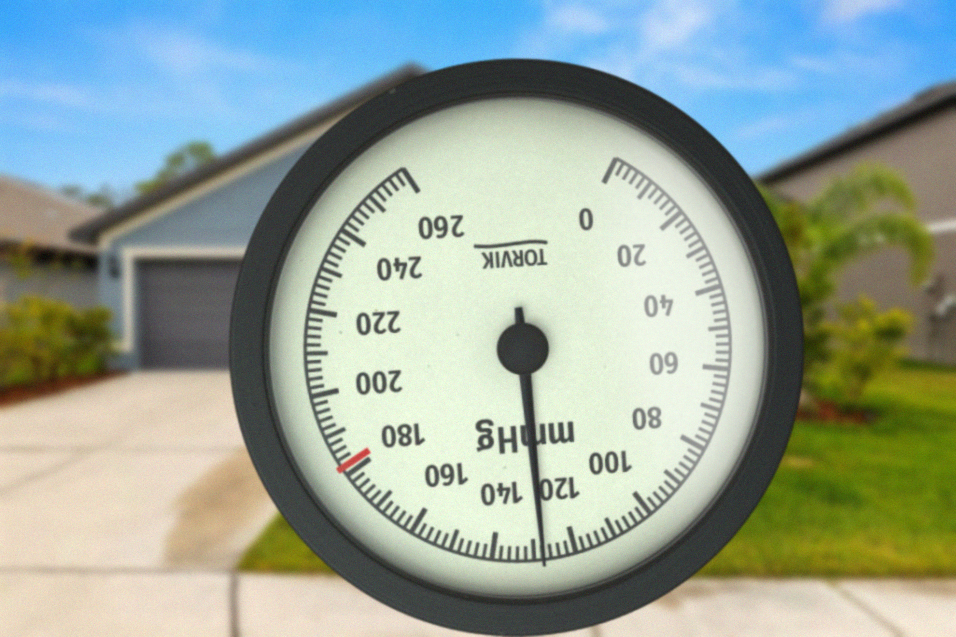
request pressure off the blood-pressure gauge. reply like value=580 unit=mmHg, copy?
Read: value=128 unit=mmHg
